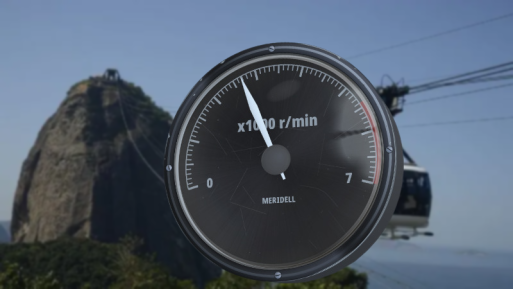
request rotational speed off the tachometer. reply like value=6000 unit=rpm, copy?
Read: value=2700 unit=rpm
